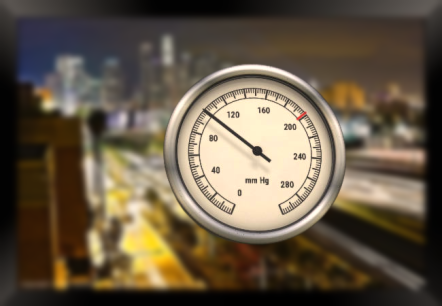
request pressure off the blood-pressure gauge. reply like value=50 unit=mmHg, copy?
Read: value=100 unit=mmHg
